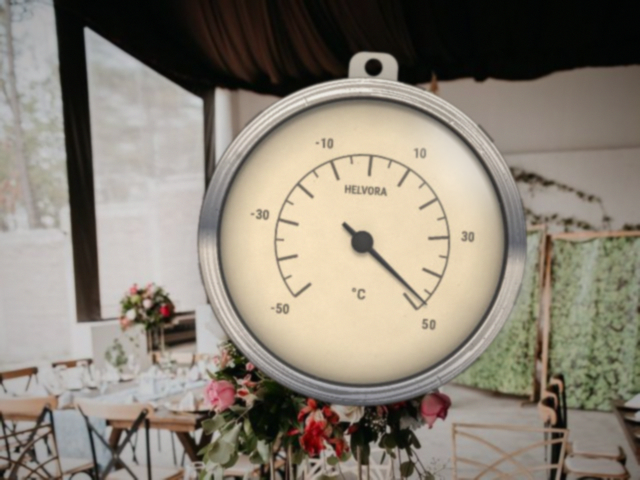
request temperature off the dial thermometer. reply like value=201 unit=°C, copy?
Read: value=47.5 unit=°C
